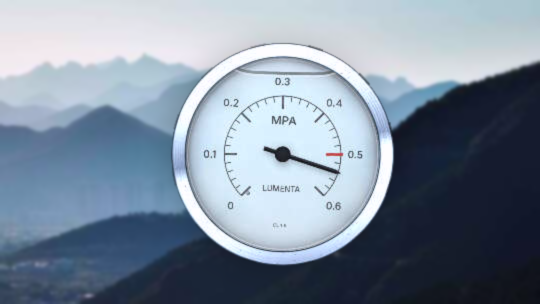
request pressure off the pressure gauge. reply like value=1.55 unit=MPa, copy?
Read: value=0.54 unit=MPa
